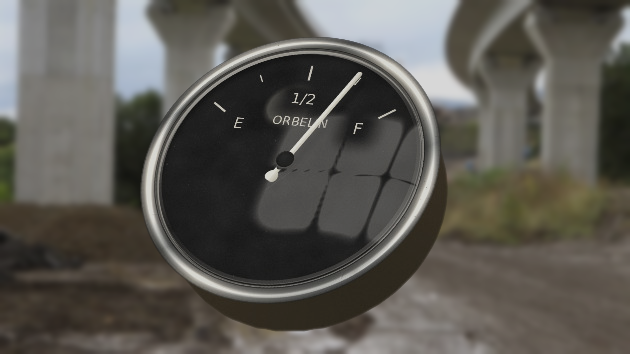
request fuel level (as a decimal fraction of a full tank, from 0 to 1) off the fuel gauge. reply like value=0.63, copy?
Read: value=0.75
